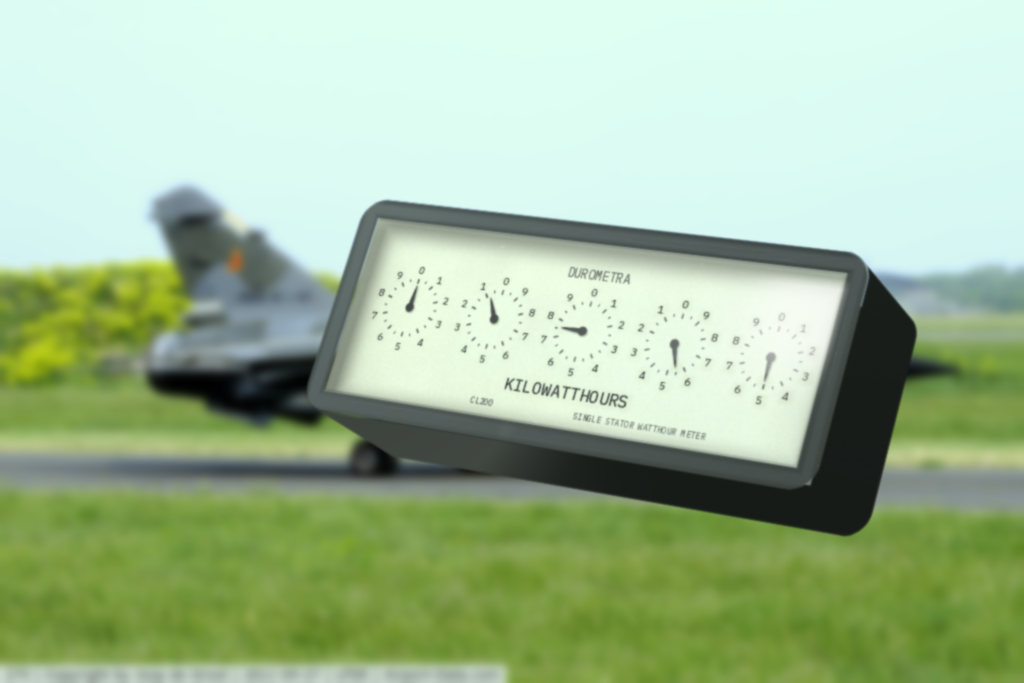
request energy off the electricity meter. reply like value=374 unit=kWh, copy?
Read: value=755 unit=kWh
